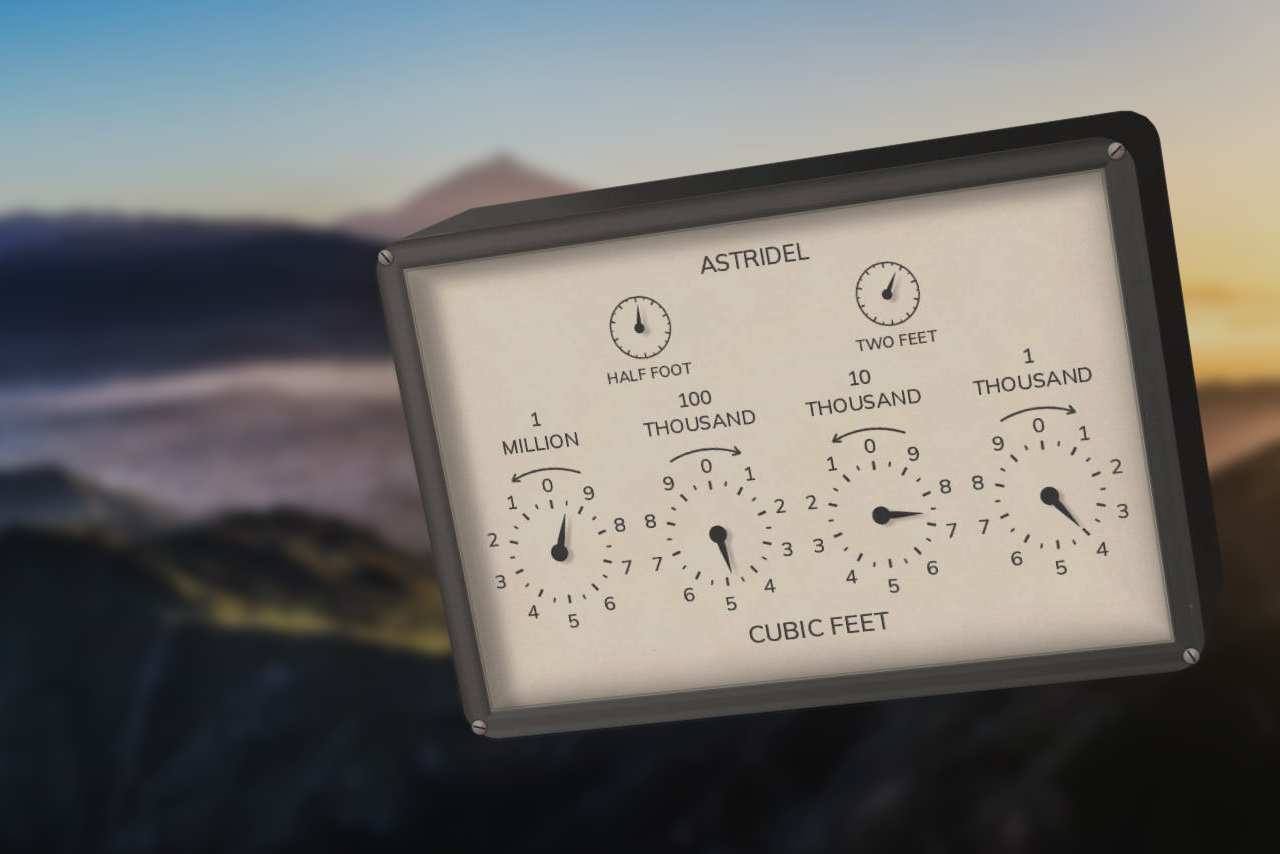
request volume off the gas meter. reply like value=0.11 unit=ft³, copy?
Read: value=947400 unit=ft³
